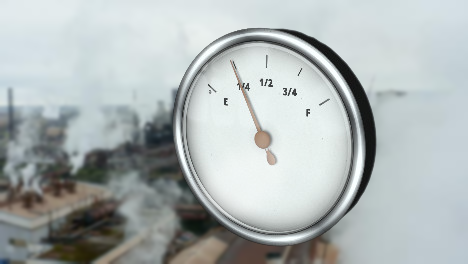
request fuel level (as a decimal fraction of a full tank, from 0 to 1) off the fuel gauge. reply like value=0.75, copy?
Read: value=0.25
